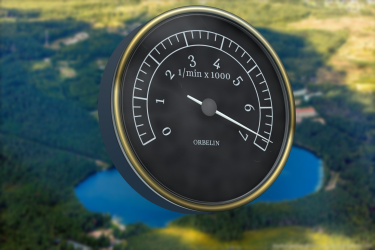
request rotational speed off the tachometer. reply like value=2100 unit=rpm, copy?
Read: value=6800 unit=rpm
